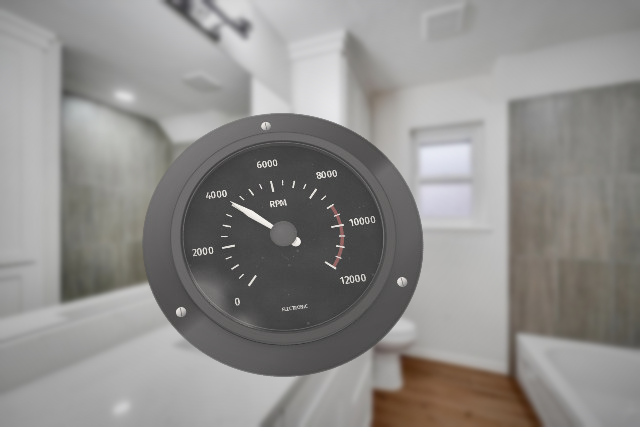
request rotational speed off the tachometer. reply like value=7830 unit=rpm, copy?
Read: value=4000 unit=rpm
